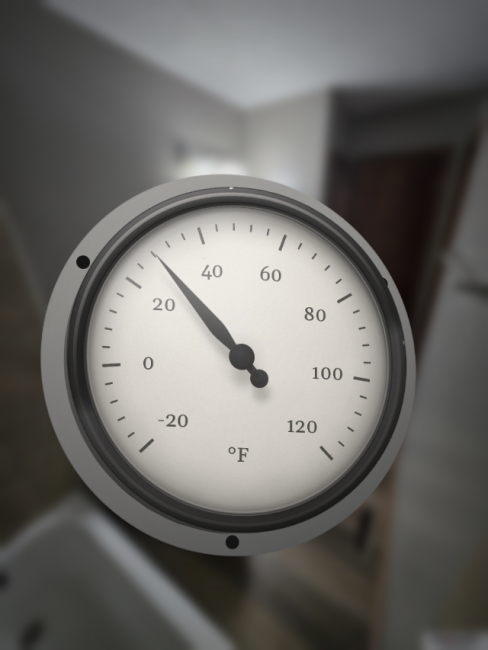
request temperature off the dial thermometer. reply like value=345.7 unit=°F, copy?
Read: value=28 unit=°F
